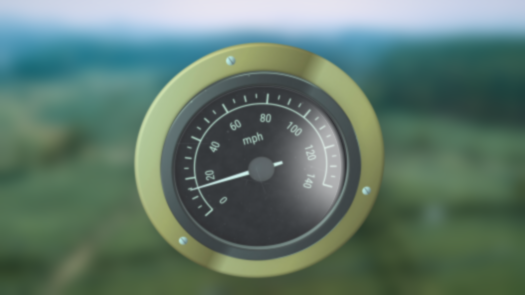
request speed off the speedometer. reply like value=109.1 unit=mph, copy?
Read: value=15 unit=mph
